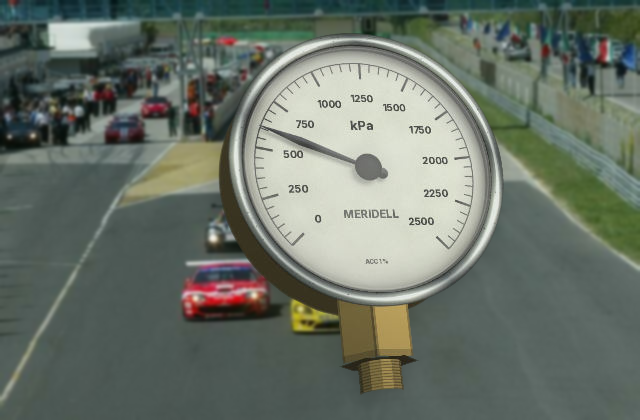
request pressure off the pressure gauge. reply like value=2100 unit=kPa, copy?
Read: value=600 unit=kPa
